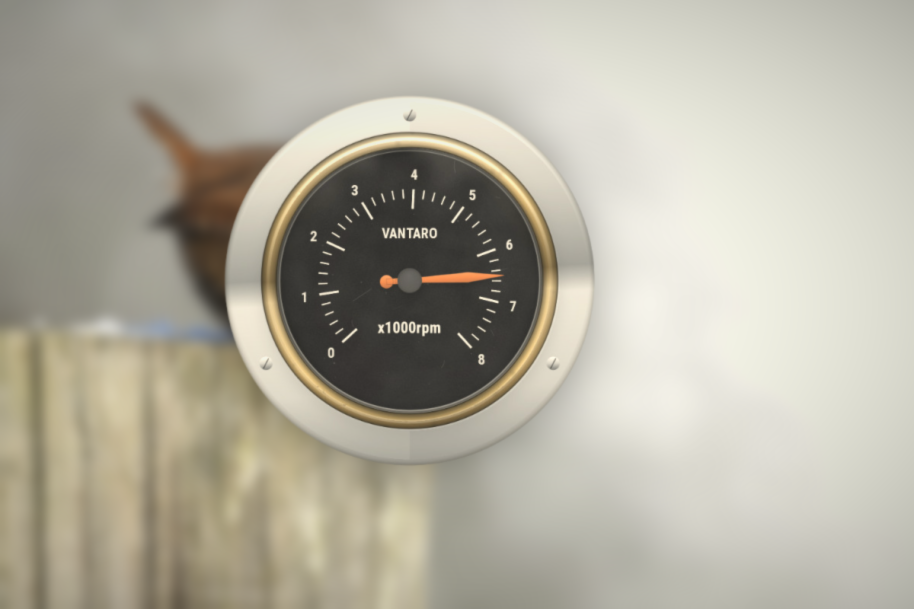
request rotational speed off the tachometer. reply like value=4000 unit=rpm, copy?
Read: value=6500 unit=rpm
